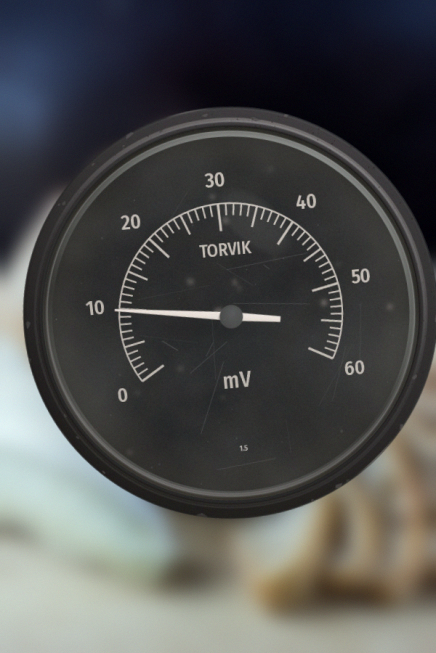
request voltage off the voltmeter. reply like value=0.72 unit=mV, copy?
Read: value=10 unit=mV
